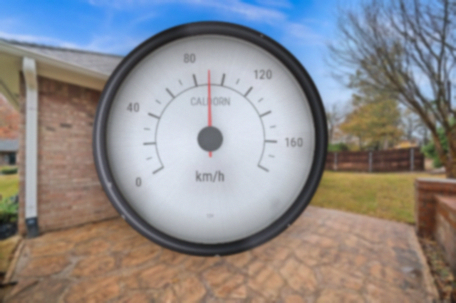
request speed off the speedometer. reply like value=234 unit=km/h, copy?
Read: value=90 unit=km/h
